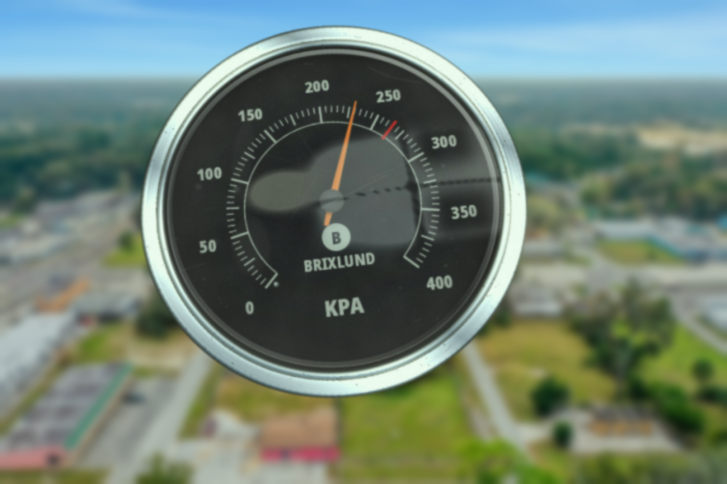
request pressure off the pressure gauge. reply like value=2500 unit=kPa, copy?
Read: value=230 unit=kPa
